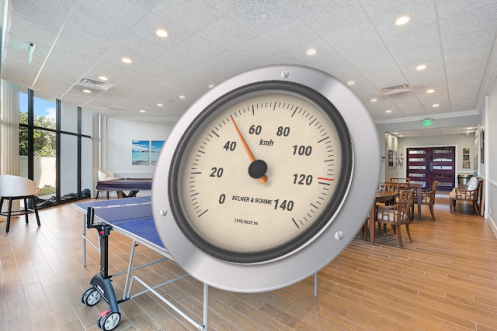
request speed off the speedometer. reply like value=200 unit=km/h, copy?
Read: value=50 unit=km/h
